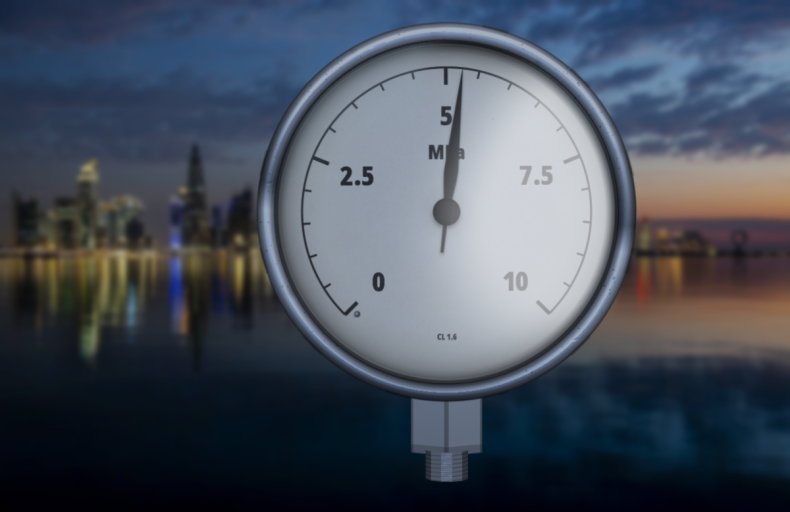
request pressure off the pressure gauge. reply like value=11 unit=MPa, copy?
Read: value=5.25 unit=MPa
